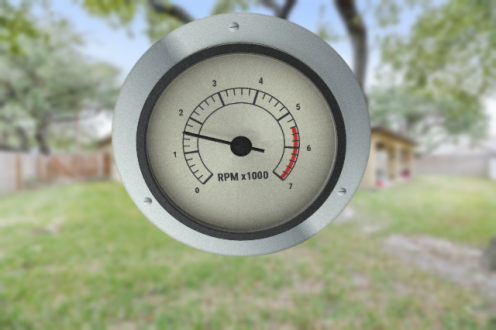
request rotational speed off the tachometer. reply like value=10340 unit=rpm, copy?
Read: value=1600 unit=rpm
